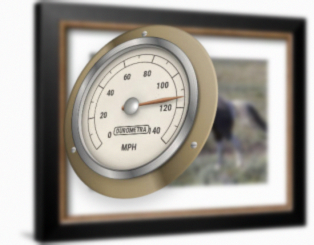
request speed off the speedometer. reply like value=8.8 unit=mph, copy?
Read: value=115 unit=mph
